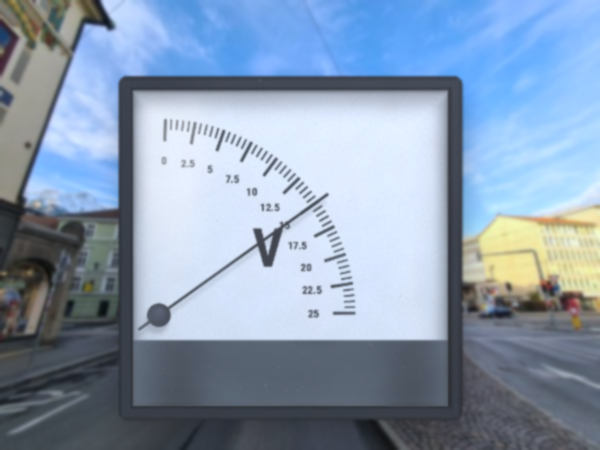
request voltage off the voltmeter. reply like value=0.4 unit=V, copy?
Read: value=15 unit=V
